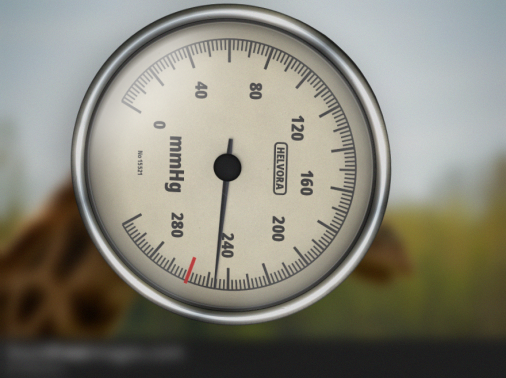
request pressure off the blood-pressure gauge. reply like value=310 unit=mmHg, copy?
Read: value=246 unit=mmHg
